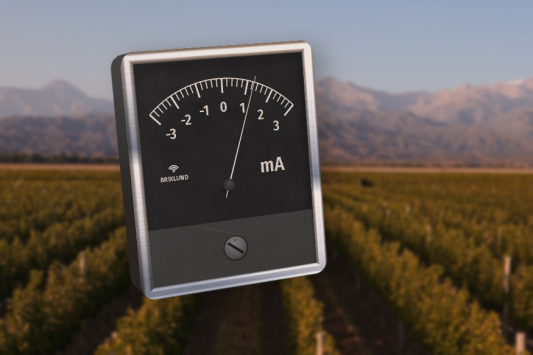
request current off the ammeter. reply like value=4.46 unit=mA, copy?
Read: value=1.2 unit=mA
